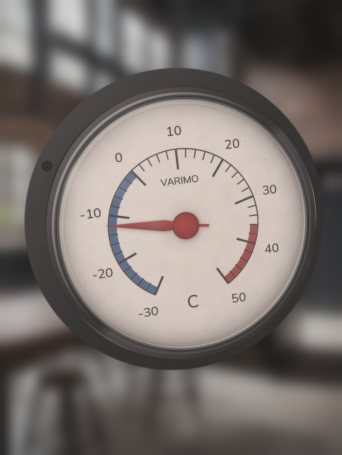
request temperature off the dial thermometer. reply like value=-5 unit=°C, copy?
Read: value=-12 unit=°C
